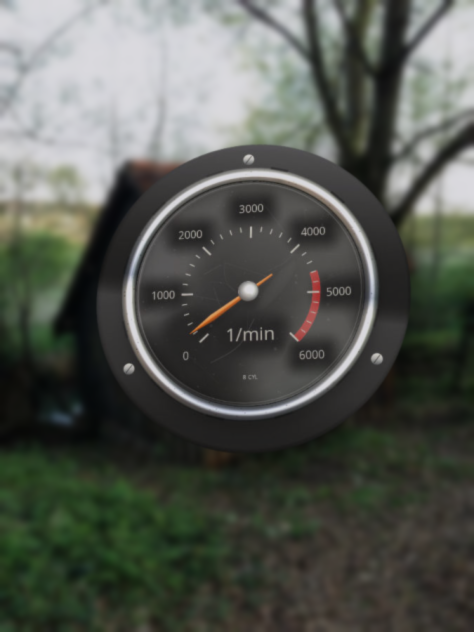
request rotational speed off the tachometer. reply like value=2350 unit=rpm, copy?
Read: value=200 unit=rpm
